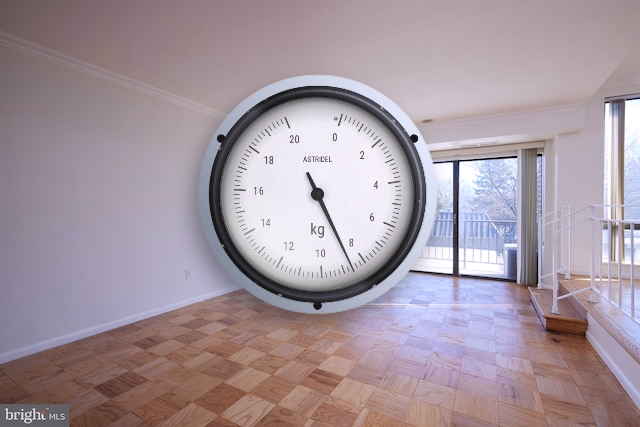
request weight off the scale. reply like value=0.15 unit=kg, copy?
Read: value=8.6 unit=kg
